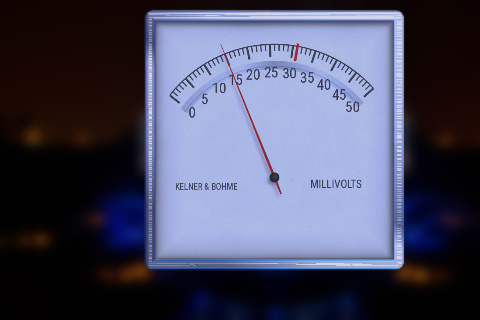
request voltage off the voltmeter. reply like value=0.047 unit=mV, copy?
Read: value=15 unit=mV
